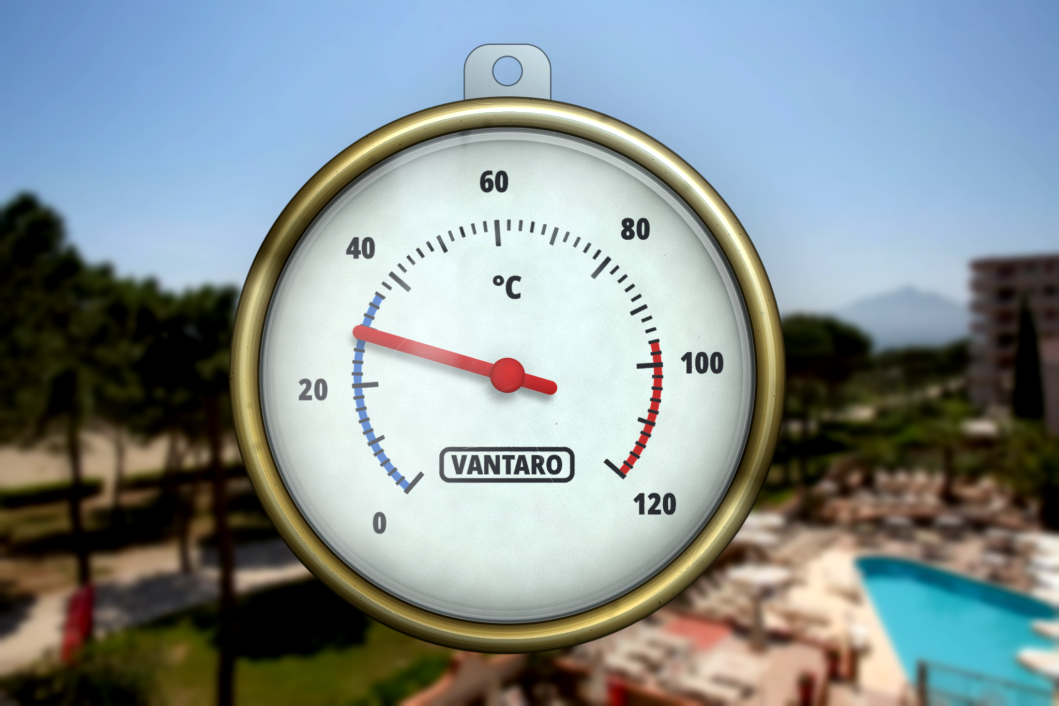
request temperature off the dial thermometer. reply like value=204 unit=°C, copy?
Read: value=29 unit=°C
